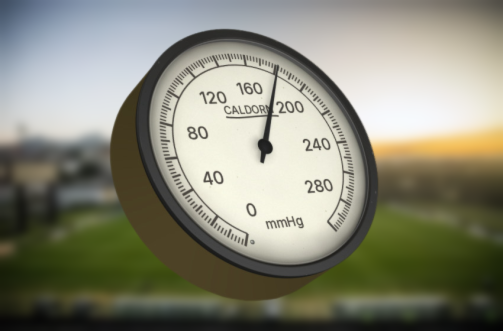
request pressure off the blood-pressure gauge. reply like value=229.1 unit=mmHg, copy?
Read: value=180 unit=mmHg
